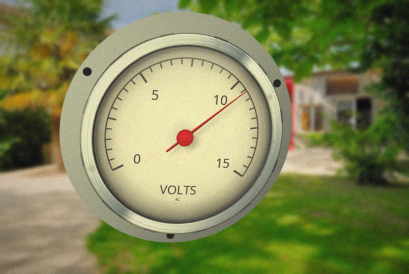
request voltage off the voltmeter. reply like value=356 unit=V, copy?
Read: value=10.5 unit=V
